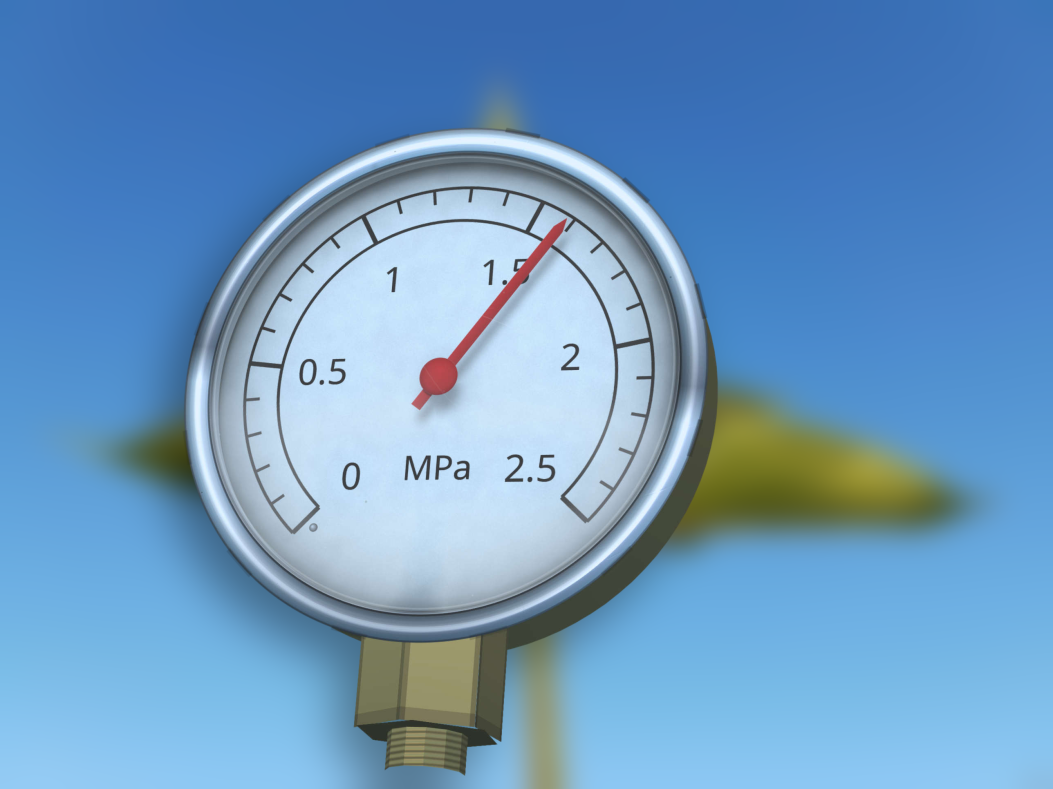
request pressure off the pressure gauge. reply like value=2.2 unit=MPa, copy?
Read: value=1.6 unit=MPa
